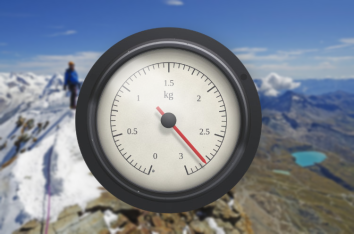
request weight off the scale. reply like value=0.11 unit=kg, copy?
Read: value=2.8 unit=kg
